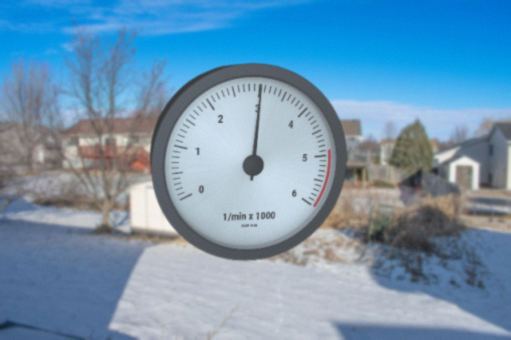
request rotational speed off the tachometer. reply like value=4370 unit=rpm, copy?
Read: value=3000 unit=rpm
